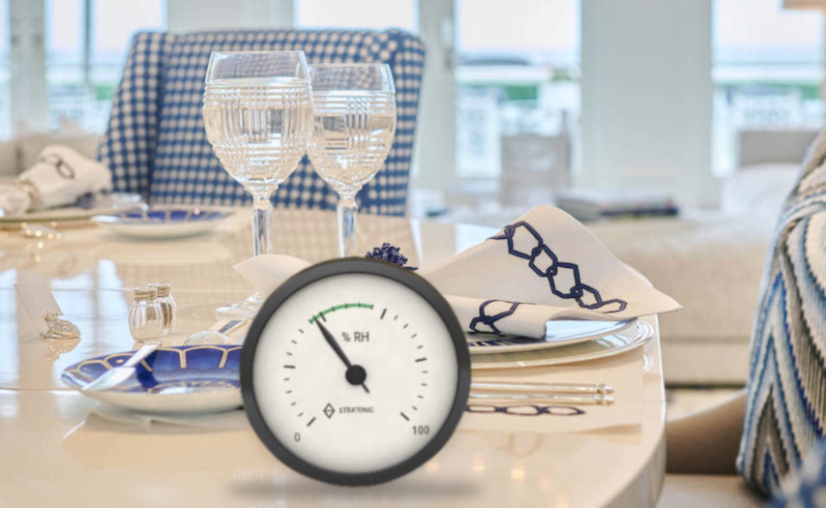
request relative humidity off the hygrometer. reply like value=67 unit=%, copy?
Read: value=38 unit=%
